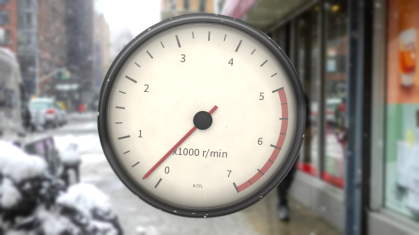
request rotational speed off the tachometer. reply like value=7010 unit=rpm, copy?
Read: value=250 unit=rpm
